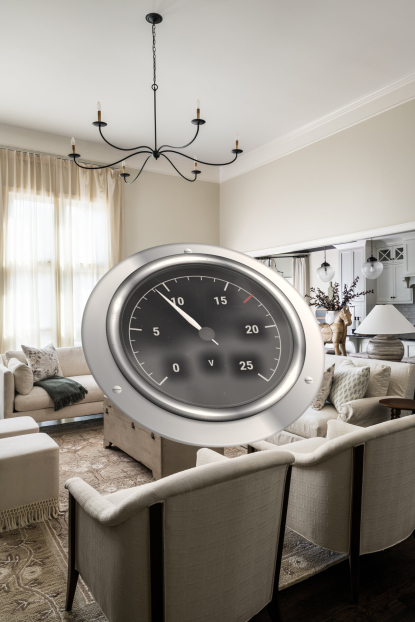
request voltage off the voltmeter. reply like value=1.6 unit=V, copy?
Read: value=9 unit=V
